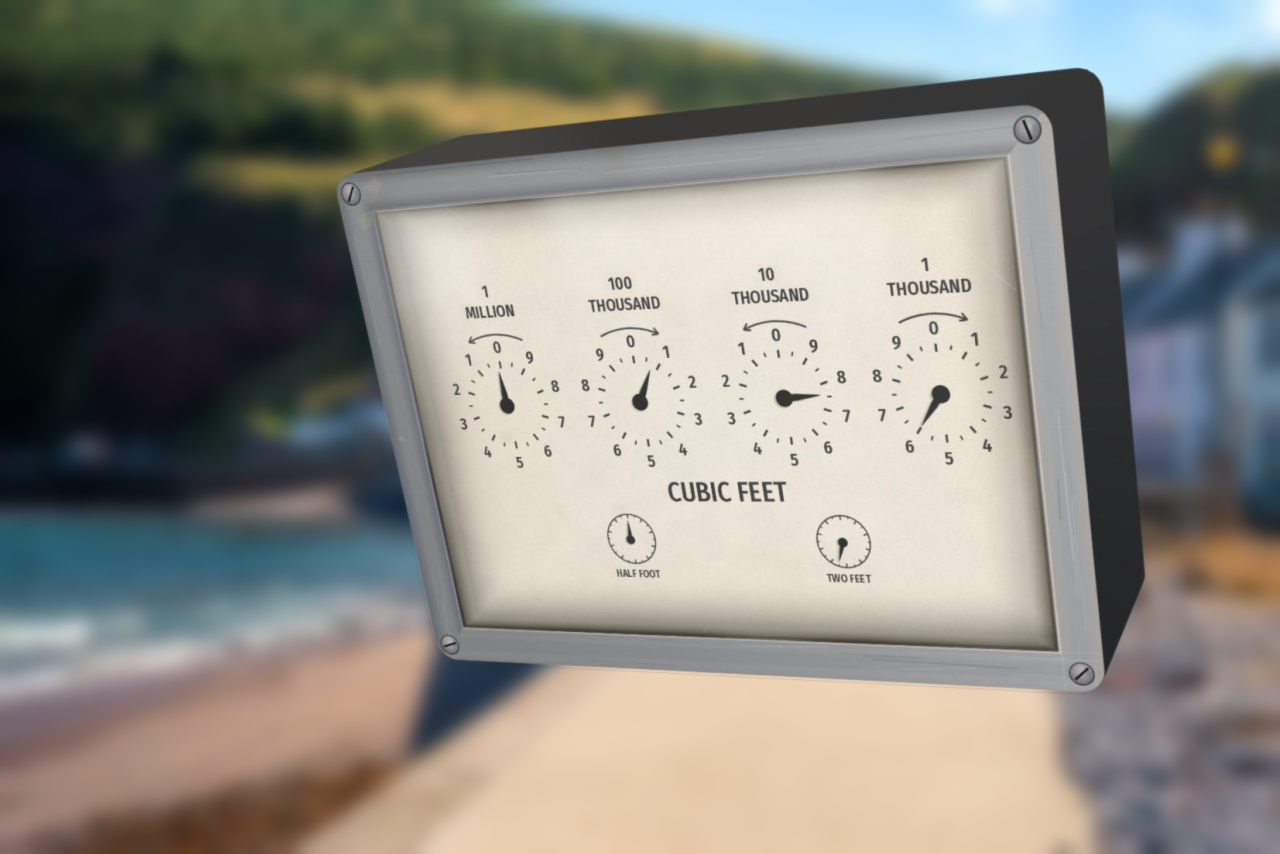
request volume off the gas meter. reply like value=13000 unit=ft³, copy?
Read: value=7600 unit=ft³
